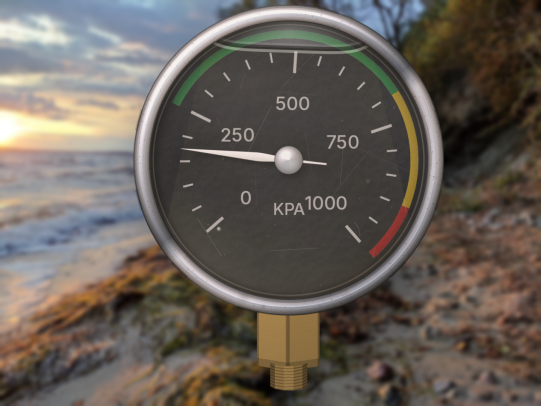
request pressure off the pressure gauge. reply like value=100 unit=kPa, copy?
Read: value=175 unit=kPa
